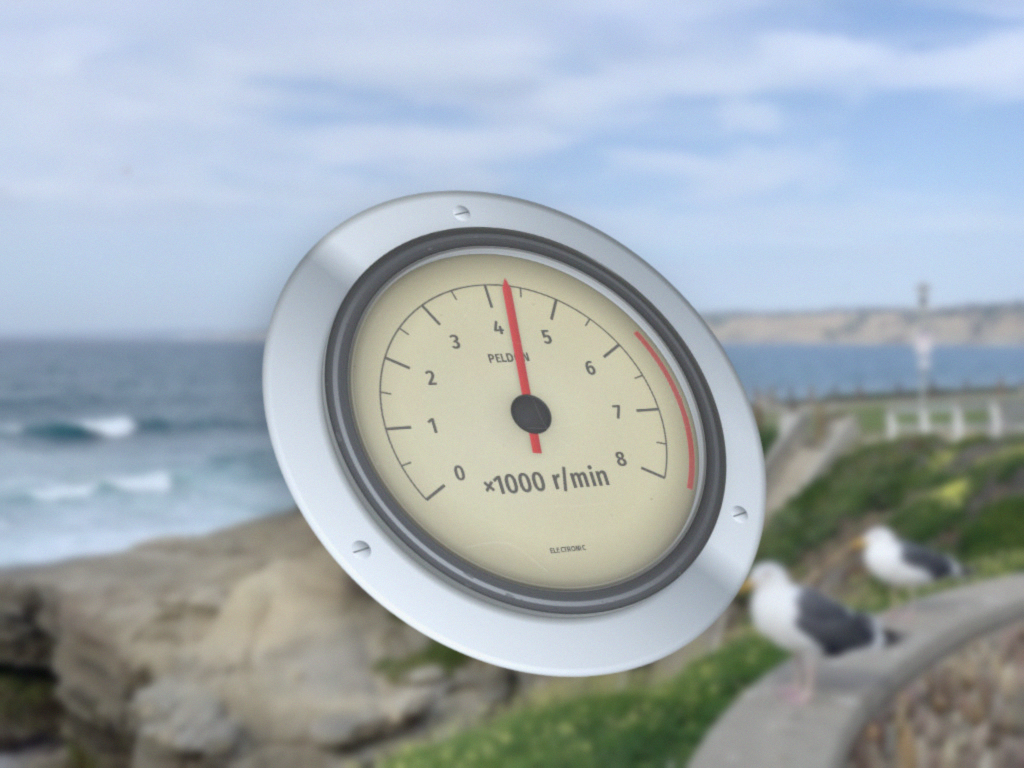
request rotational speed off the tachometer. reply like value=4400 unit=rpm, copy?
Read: value=4250 unit=rpm
